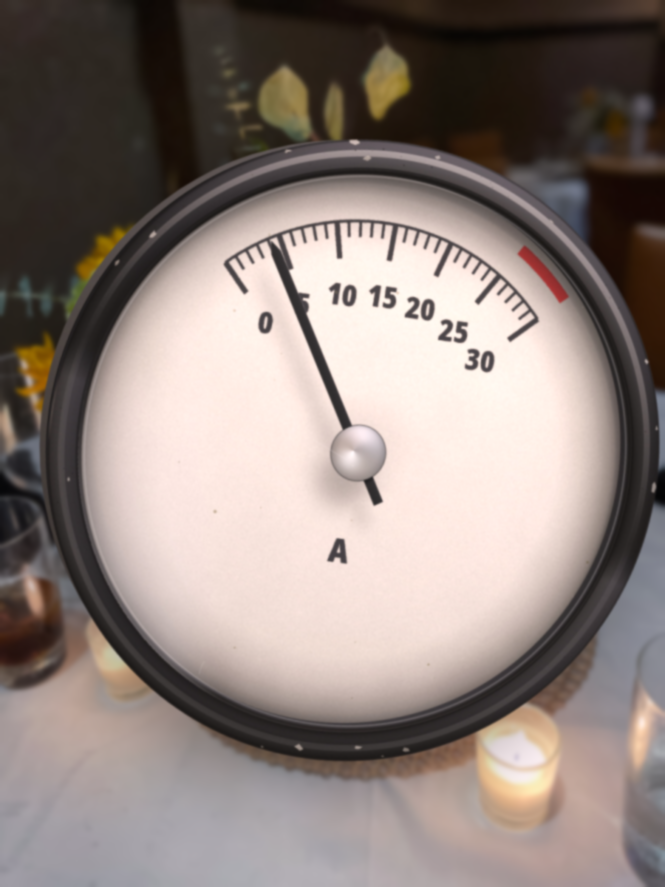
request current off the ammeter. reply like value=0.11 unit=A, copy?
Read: value=4 unit=A
